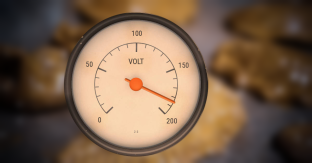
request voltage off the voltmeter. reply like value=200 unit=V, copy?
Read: value=185 unit=V
